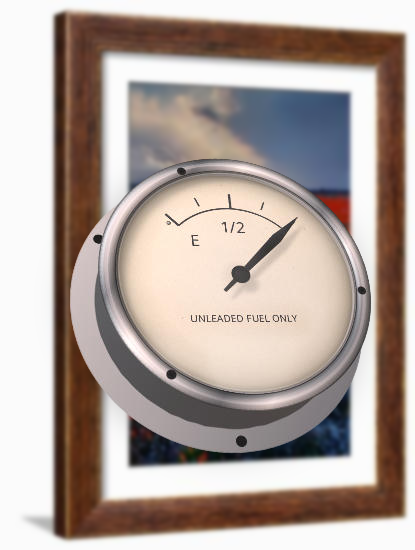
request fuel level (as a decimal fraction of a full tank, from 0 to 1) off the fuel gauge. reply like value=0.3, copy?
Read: value=1
